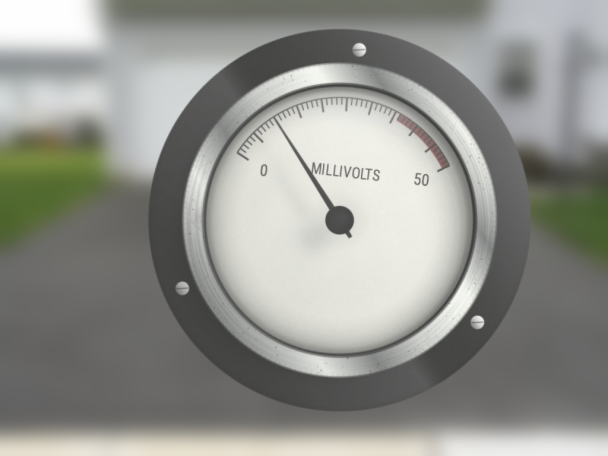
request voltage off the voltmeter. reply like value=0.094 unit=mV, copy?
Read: value=10 unit=mV
